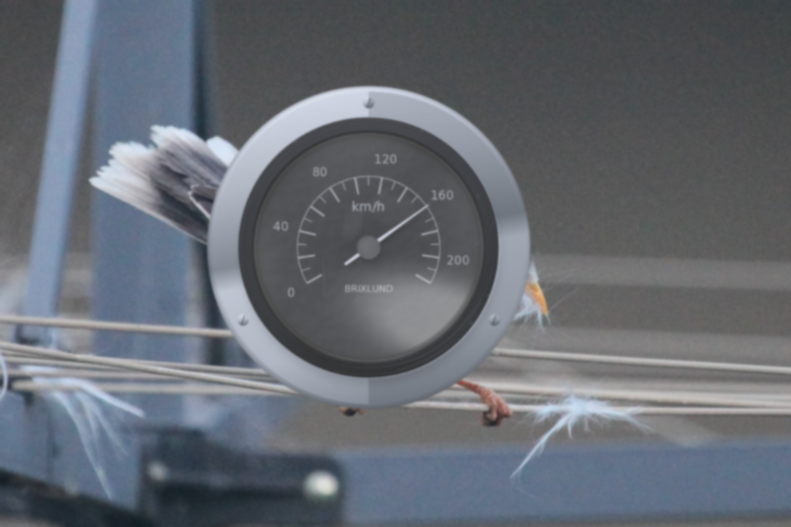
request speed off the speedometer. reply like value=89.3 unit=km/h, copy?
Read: value=160 unit=km/h
